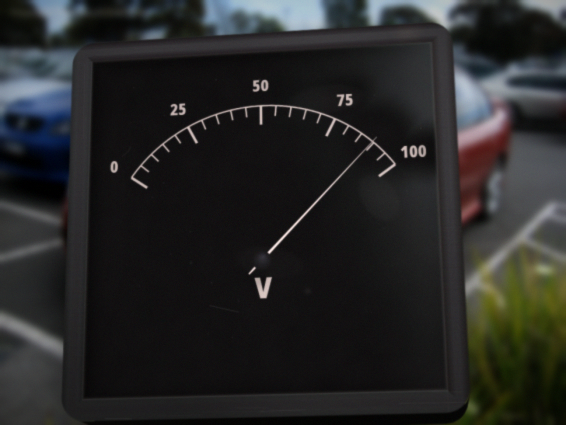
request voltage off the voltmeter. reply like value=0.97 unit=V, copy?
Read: value=90 unit=V
